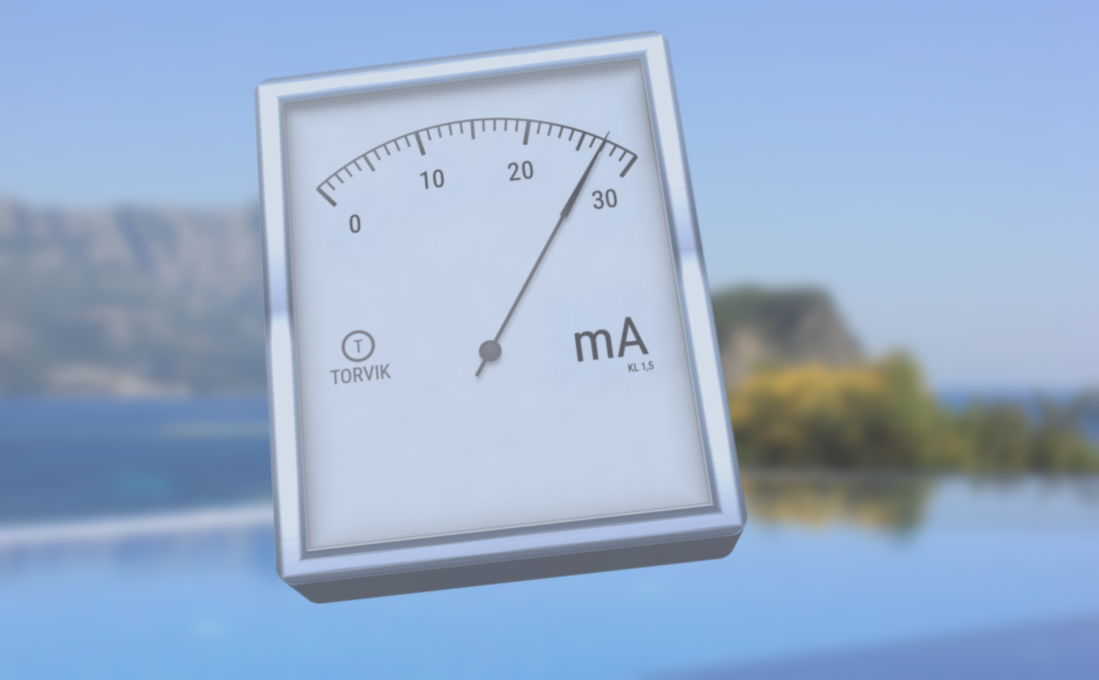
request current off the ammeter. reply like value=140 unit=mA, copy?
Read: value=27 unit=mA
